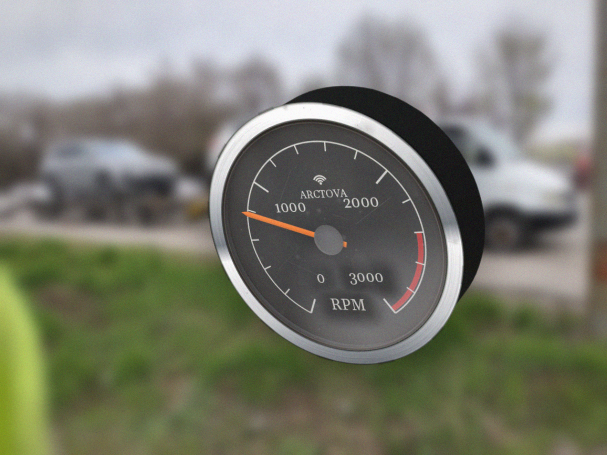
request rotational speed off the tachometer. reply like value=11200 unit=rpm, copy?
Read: value=800 unit=rpm
